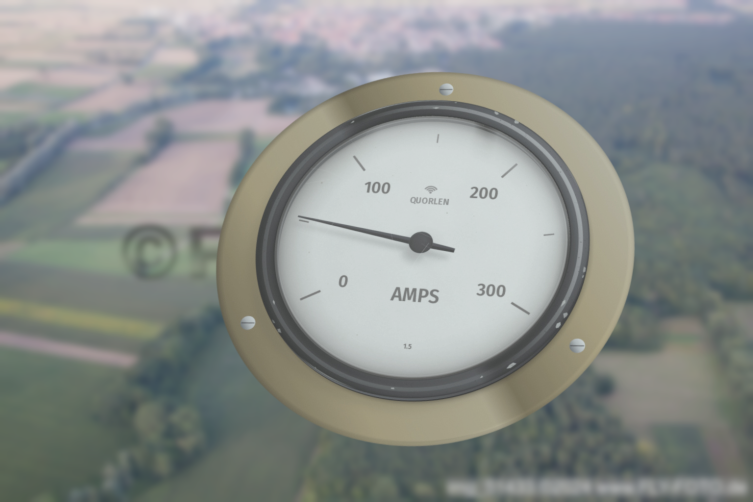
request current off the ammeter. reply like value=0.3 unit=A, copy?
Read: value=50 unit=A
